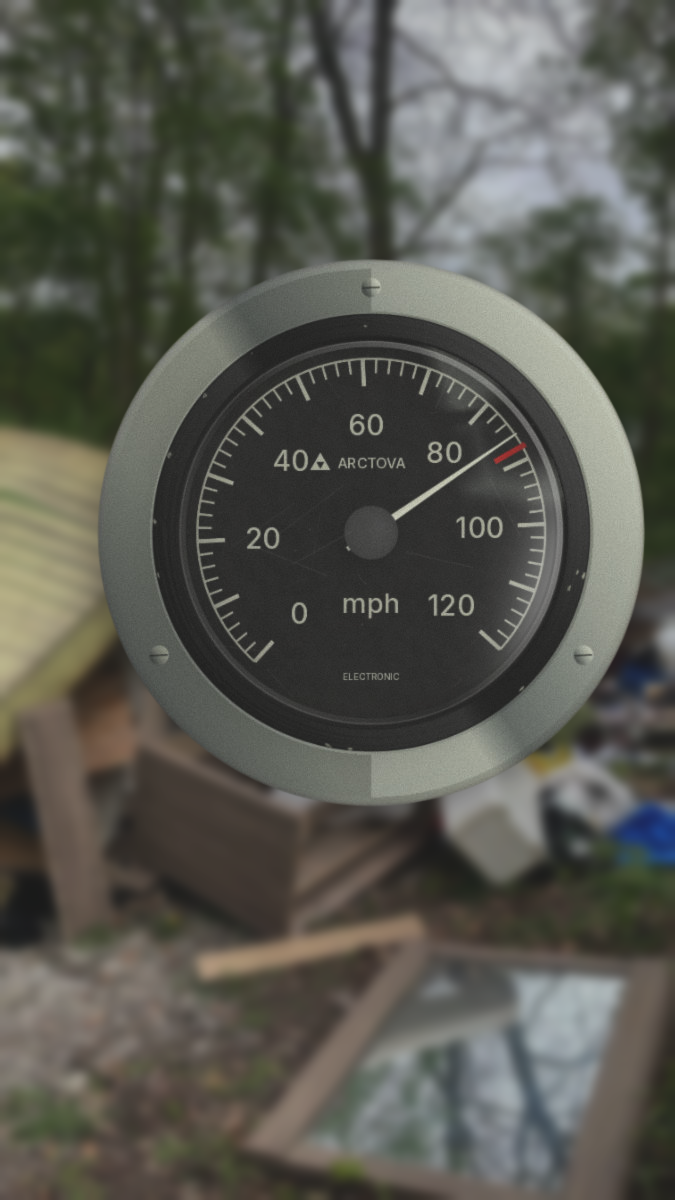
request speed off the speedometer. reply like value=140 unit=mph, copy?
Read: value=86 unit=mph
